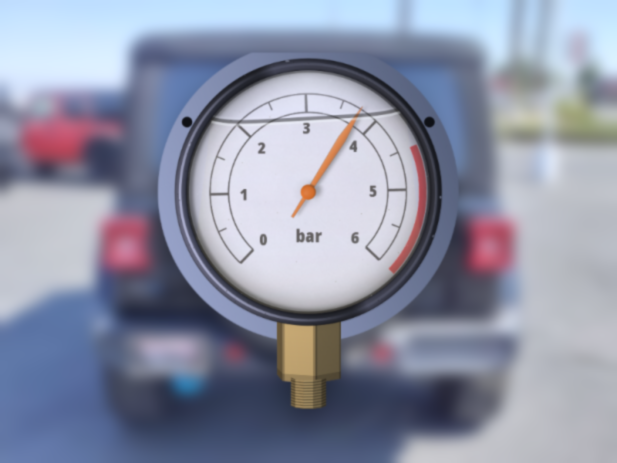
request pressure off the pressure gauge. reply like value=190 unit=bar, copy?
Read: value=3.75 unit=bar
